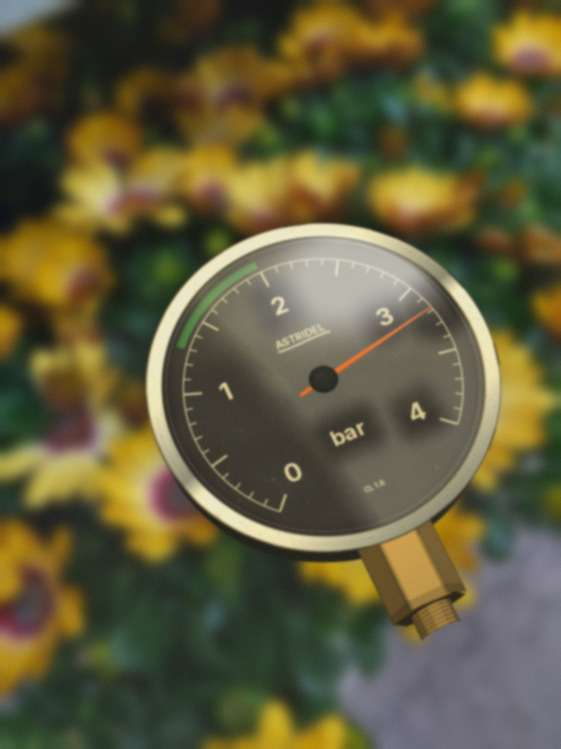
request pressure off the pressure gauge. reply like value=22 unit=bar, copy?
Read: value=3.2 unit=bar
